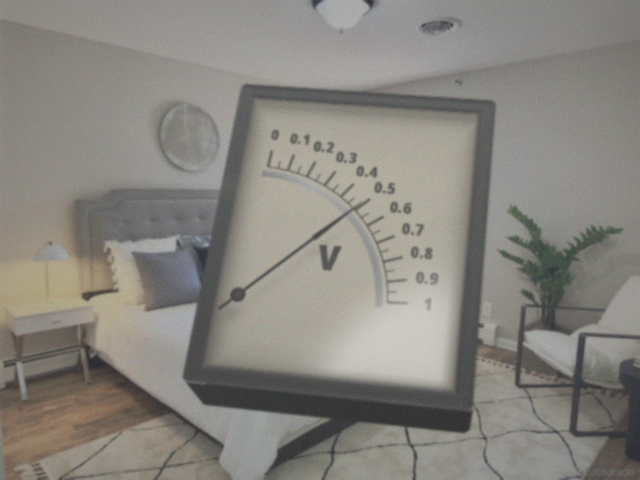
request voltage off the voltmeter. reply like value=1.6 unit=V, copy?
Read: value=0.5 unit=V
